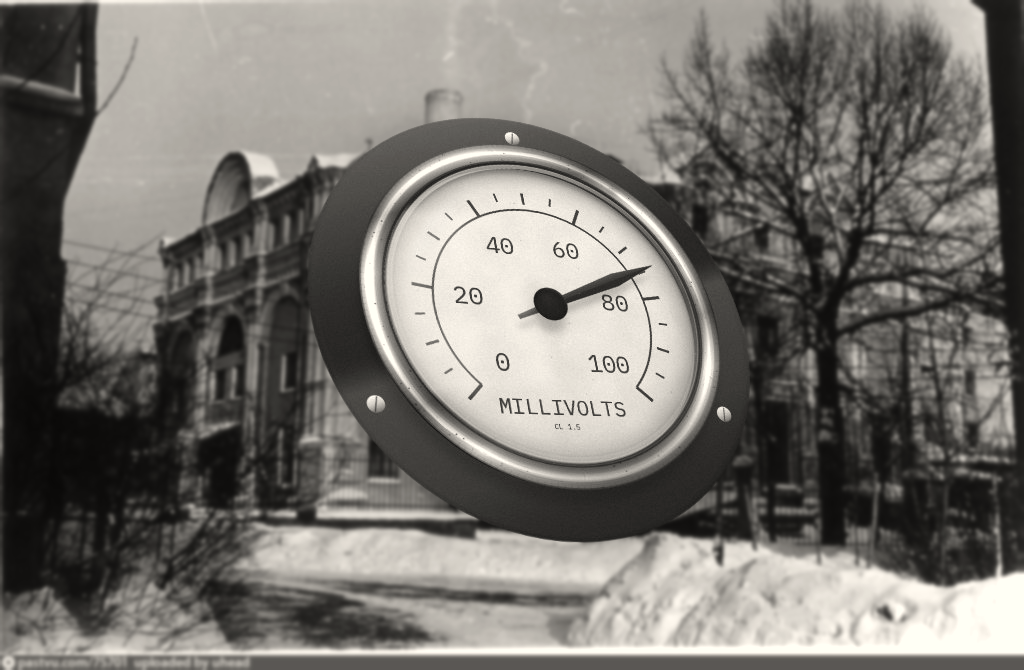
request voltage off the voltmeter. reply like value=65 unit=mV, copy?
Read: value=75 unit=mV
